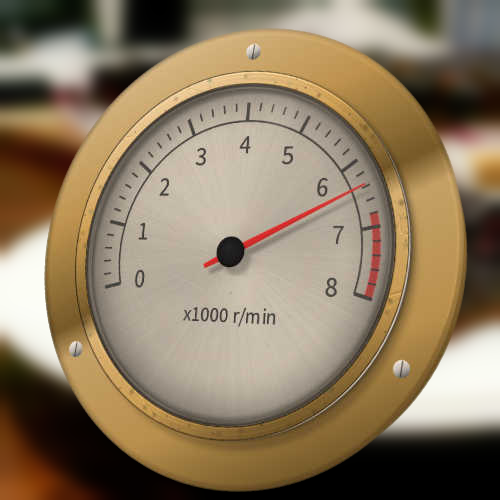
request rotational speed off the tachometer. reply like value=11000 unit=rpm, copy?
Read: value=6400 unit=rpm
